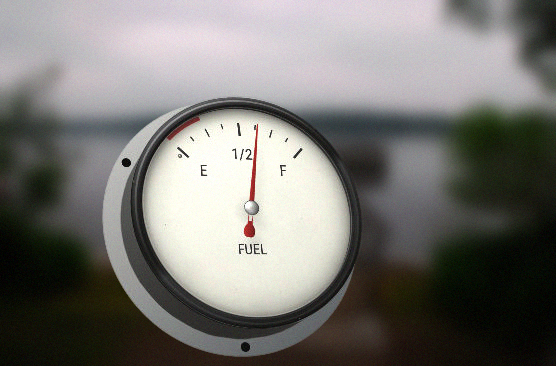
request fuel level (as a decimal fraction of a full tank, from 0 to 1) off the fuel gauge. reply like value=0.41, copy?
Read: value=0.625
